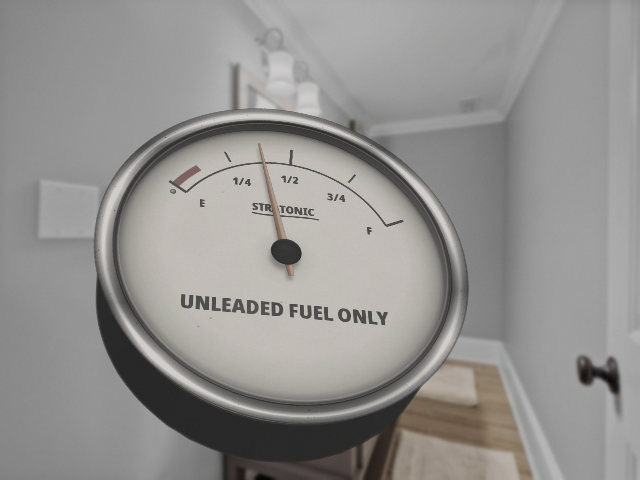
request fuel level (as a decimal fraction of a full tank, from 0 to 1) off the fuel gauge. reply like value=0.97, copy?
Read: value=0.375
